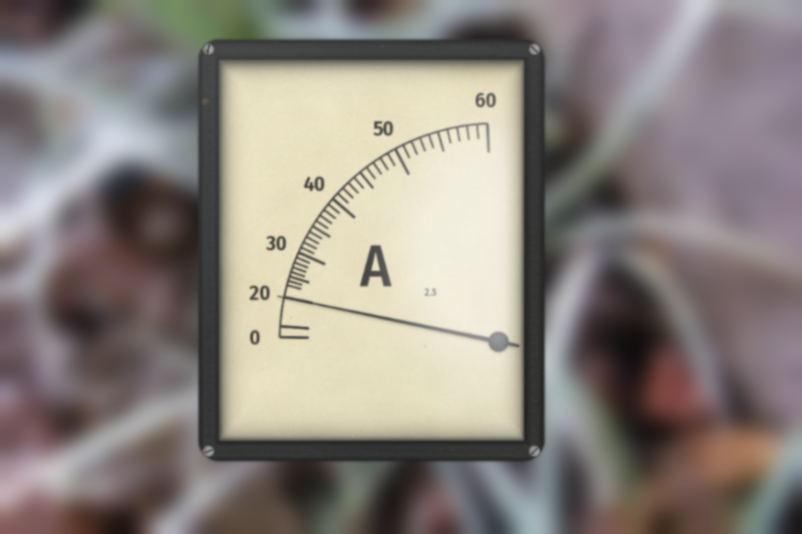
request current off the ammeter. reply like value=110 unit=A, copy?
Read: value=20 unit=A
